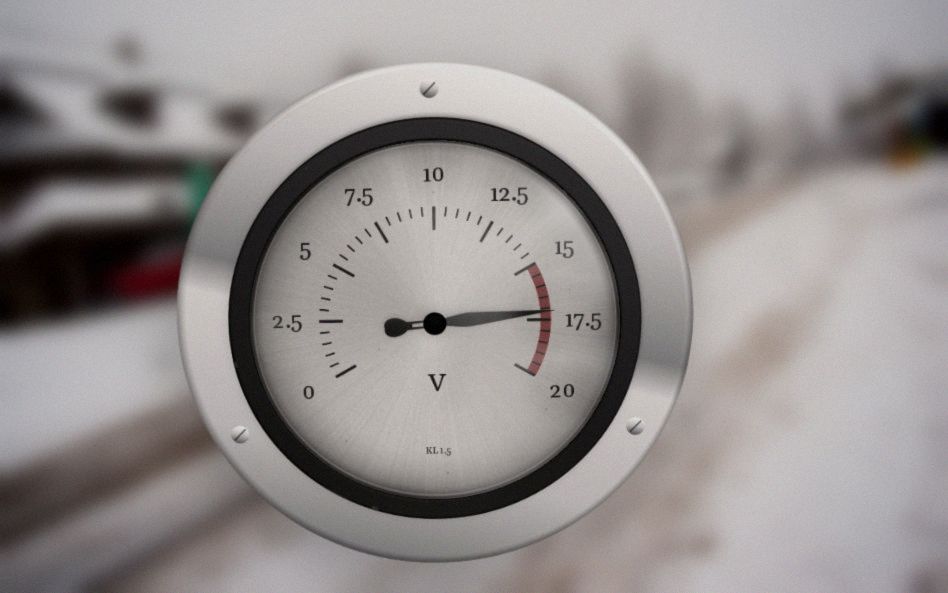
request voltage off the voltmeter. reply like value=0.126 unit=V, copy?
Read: value=17 unit=V
